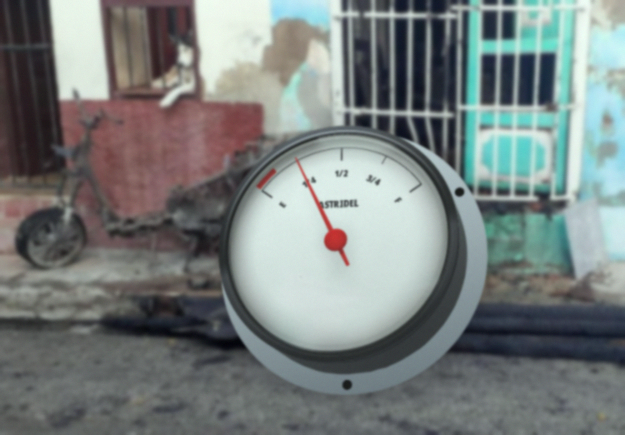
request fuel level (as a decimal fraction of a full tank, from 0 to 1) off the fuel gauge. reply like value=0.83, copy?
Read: value=0.25
